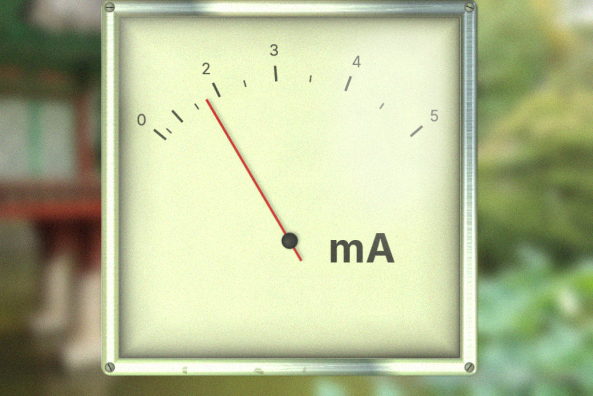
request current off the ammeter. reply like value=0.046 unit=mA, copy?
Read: value=1.75 unit=mA
